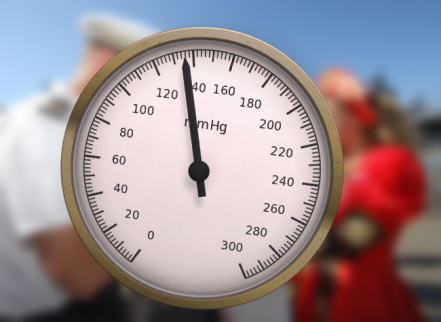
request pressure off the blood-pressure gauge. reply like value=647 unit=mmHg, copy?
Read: value=136 unit=mmHg
